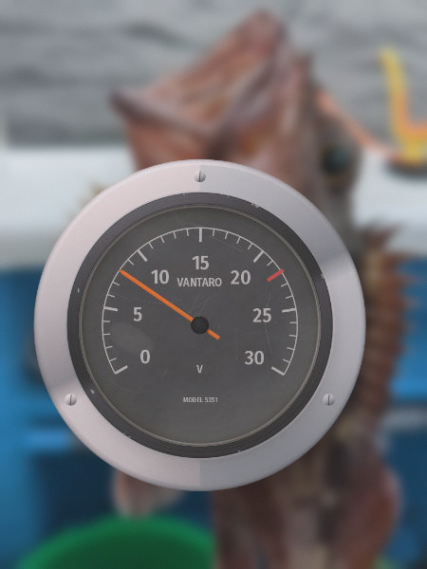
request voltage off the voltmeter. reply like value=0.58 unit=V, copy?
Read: value=8 unit=V
